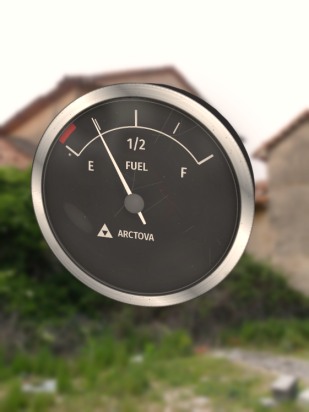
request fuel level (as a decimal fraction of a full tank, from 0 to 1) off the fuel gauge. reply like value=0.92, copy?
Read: value=0.25
